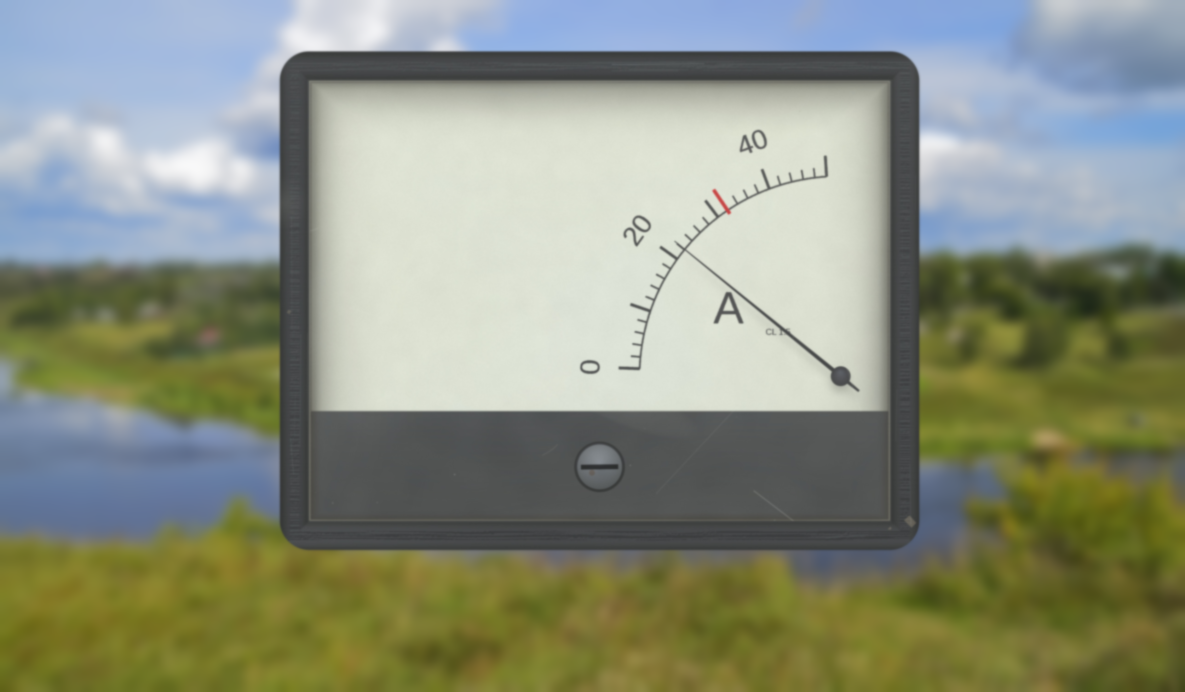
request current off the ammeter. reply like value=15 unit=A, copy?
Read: value=22 unit=A
